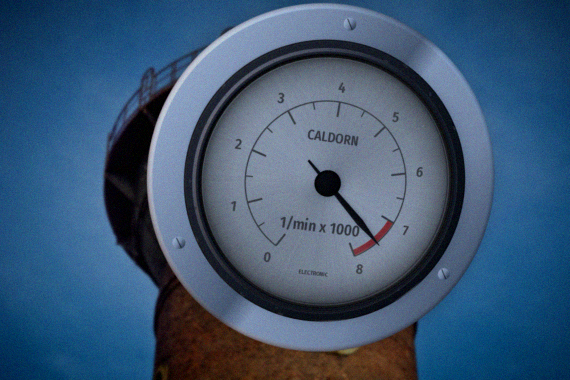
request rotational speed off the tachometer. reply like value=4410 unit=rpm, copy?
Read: value=7500 unit=rpm
